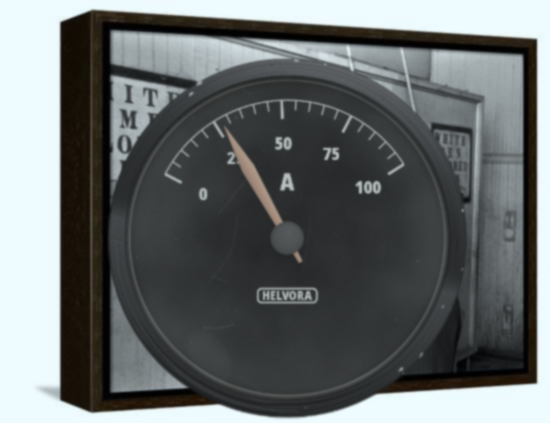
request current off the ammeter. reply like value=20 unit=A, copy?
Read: value=27.5 unit=A
